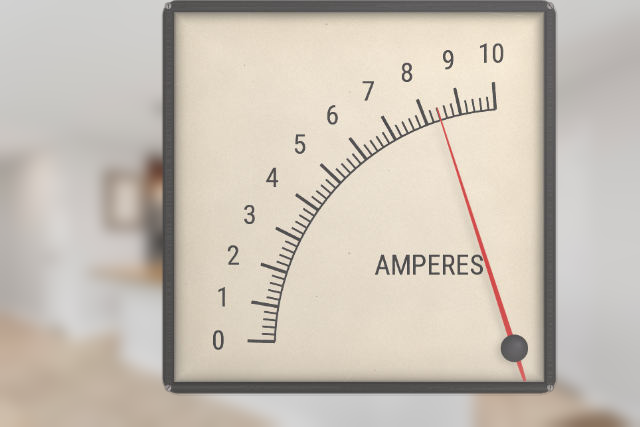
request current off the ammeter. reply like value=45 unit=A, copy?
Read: value=8.4 unit=A
